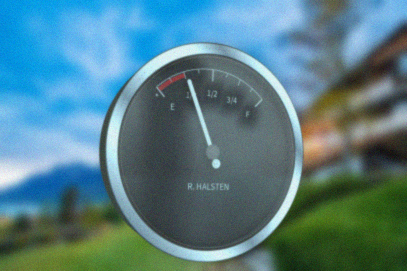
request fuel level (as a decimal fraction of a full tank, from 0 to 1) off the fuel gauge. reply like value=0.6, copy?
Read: value=0.25
